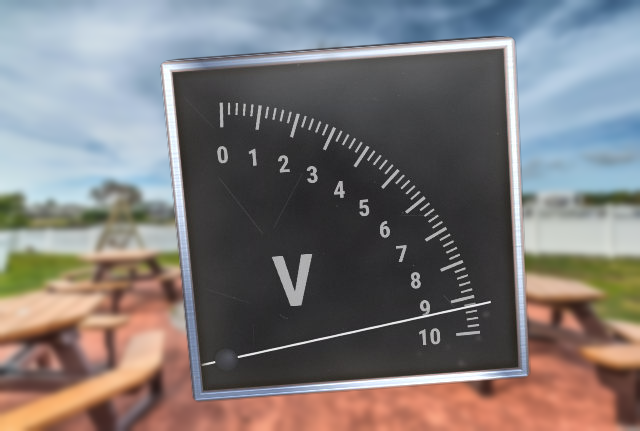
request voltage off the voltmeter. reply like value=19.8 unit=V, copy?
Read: value=9.2 unit=V
